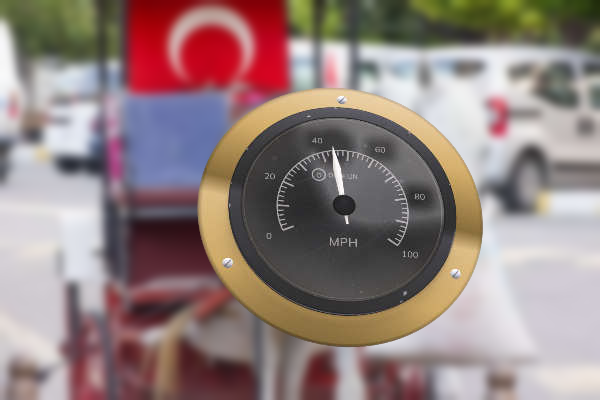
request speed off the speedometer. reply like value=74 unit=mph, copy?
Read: value=44 unit=mph
